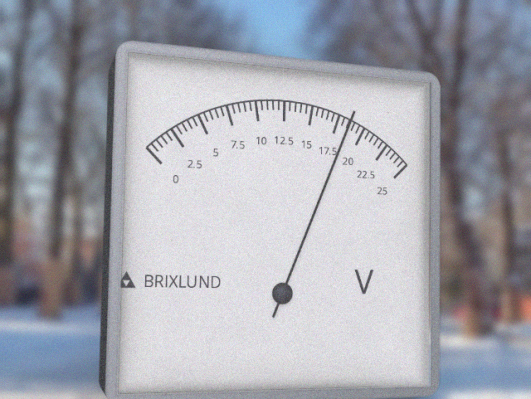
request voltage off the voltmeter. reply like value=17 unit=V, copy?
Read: value=18.5 unit=V
